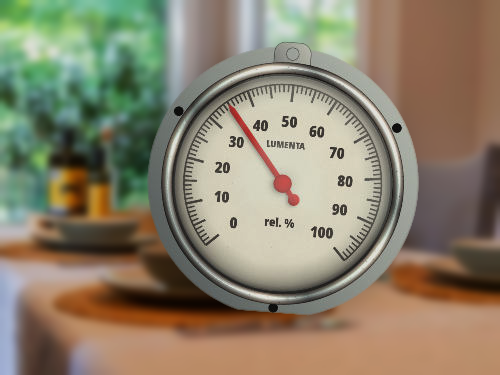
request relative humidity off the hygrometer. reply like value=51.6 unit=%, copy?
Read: value=35 unit=%
